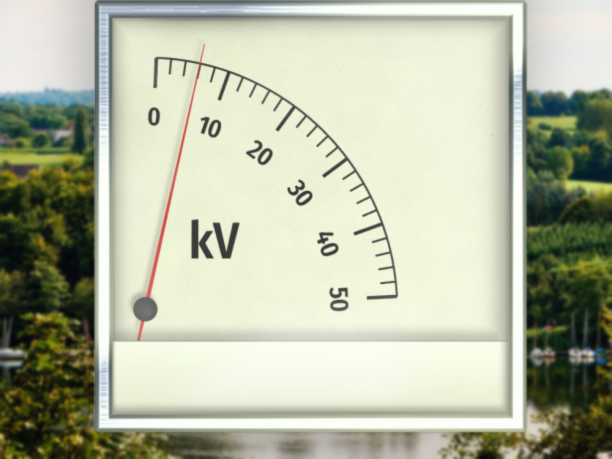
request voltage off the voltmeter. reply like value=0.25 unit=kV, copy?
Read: value=6 unit=kV
